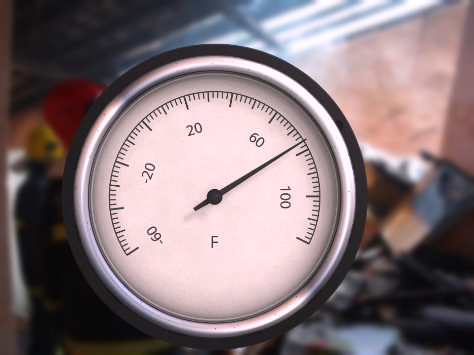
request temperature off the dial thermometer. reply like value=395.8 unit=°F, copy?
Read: value=76 unit=°F
